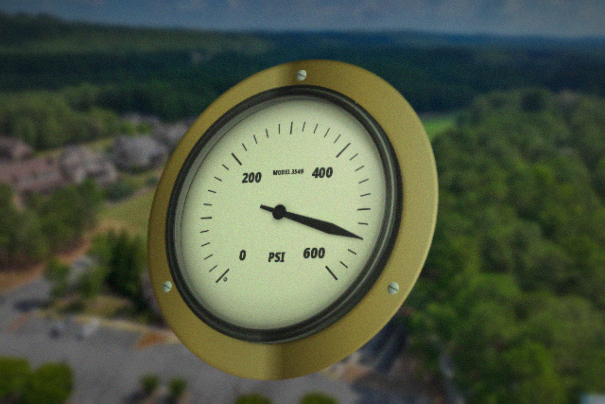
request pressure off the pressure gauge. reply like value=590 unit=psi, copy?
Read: value=540 unit=psi
